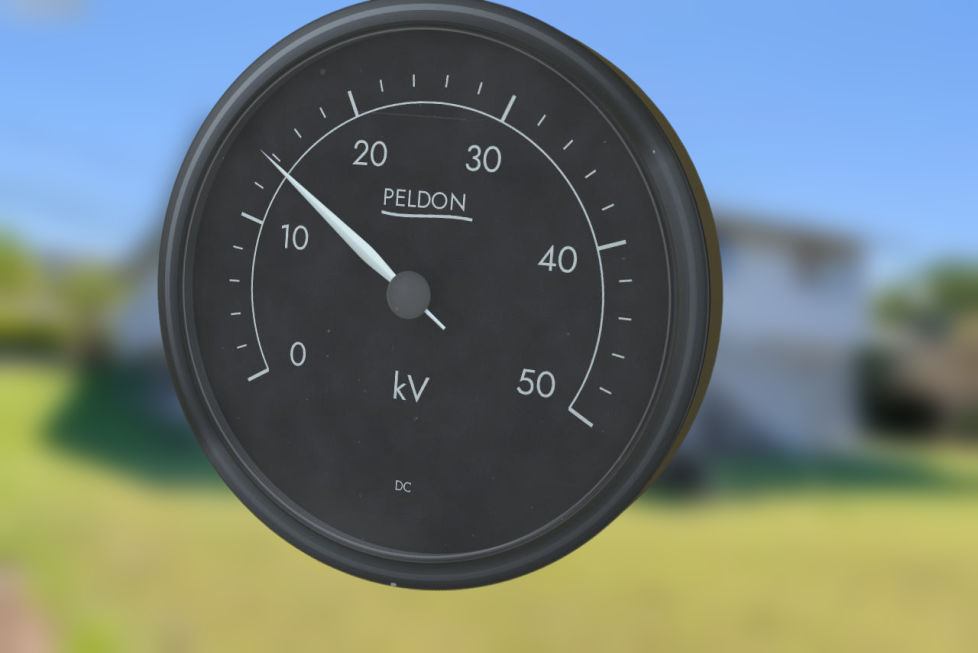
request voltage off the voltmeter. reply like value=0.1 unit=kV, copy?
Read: value=14 unit=kV
